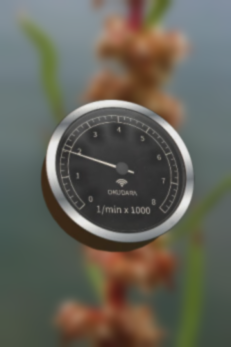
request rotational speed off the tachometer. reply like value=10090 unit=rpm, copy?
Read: value=1800 unit=rpm
